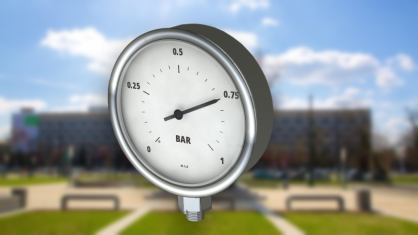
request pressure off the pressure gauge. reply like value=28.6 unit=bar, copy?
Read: value=0.75 unit=bar
